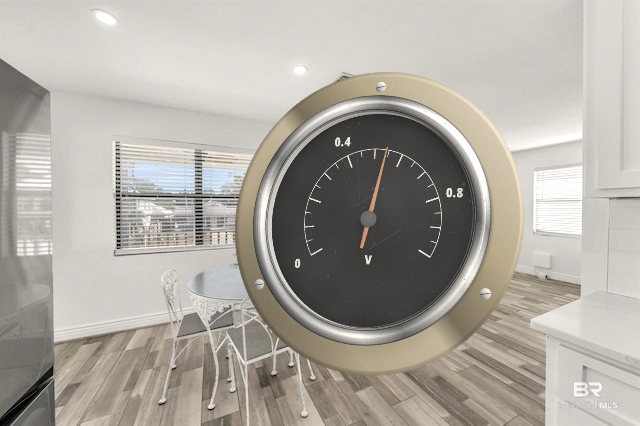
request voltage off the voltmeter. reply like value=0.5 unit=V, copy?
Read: value=0.55 unit=V
